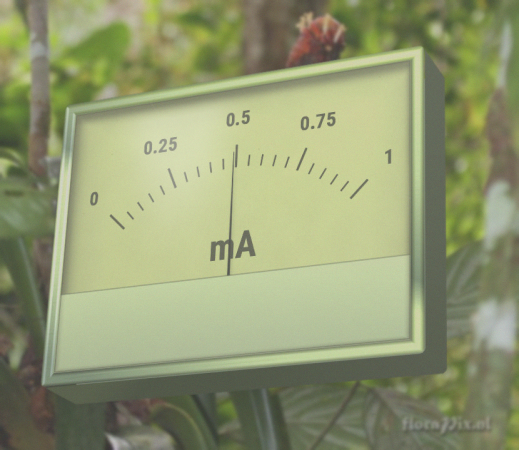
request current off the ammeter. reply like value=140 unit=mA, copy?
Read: value=0.5 unit=mA
